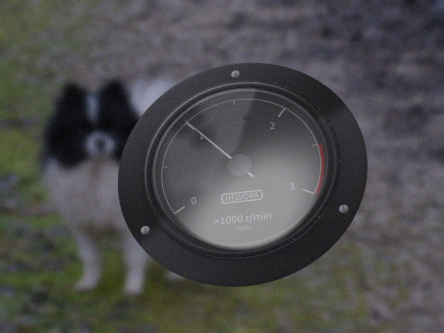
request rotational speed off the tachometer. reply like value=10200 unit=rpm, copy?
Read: value=1000 unit=rpm
